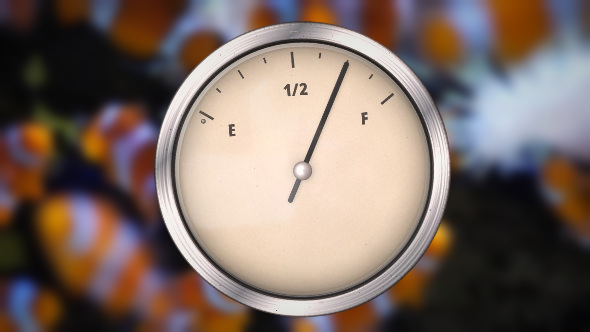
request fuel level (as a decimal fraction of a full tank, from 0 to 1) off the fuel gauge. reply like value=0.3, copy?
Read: value=0.75
